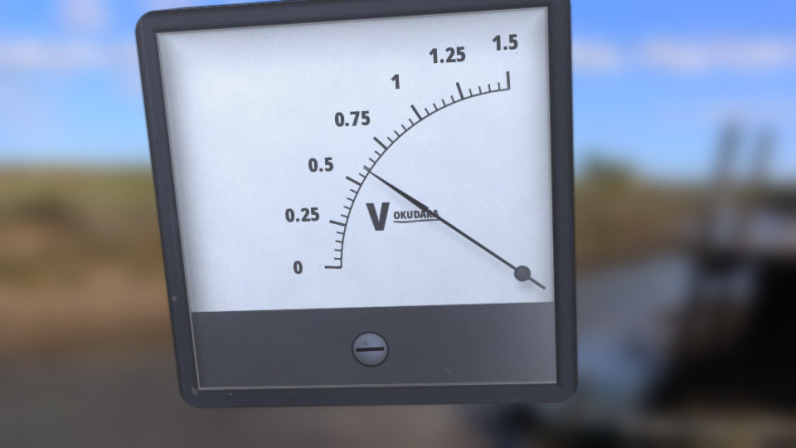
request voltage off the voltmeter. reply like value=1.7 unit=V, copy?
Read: value=0.6 unit=V
